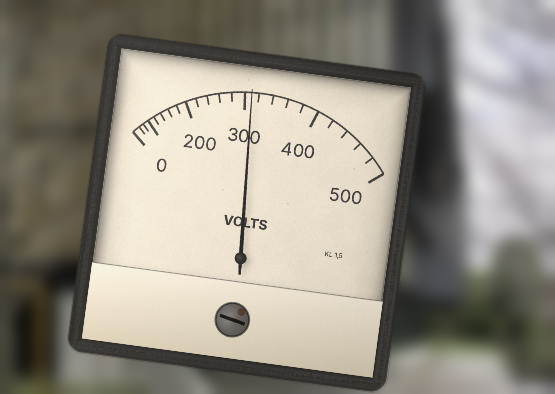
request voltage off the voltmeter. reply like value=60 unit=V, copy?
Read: value=310 unit=V
